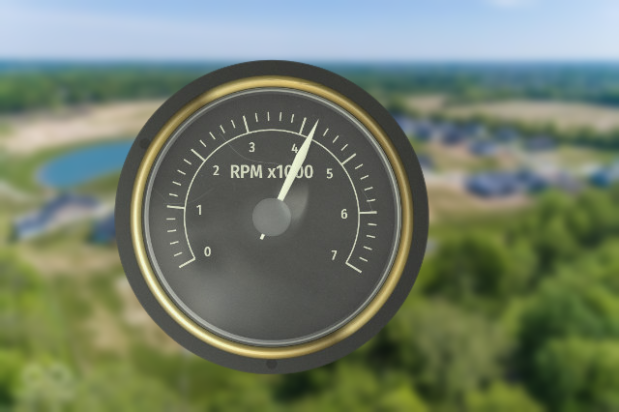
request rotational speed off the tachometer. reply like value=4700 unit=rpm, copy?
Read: value=4200 unit=rpm
